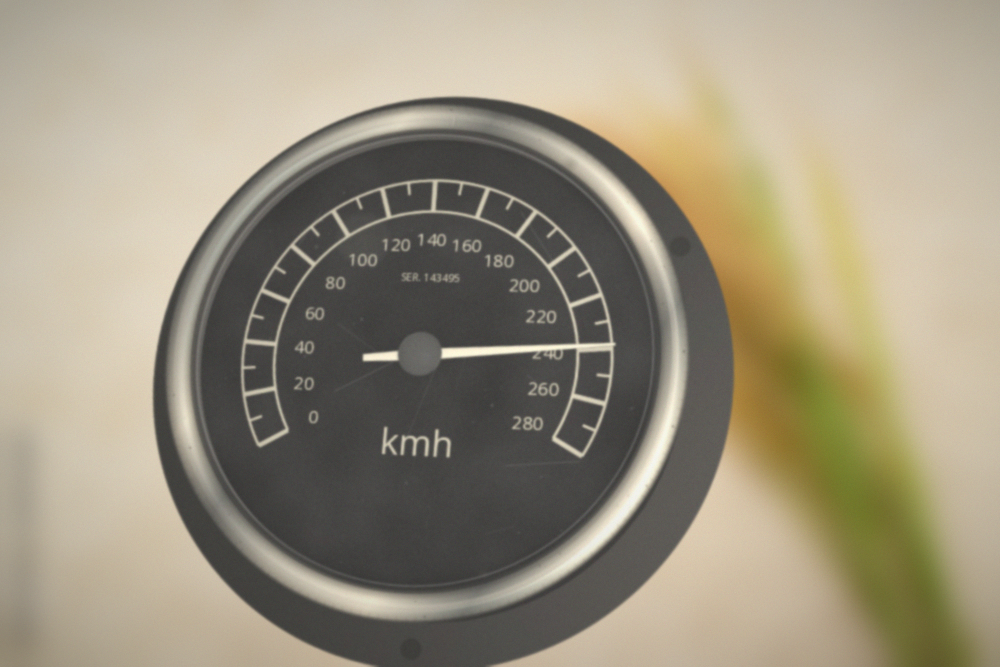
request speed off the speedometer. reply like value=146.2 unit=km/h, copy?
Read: value=240 unit=km/h
